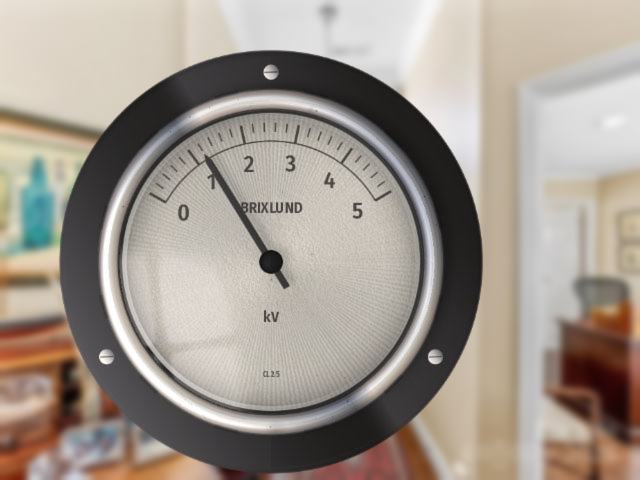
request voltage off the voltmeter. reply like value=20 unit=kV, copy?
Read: value=1.2 unit=kV
